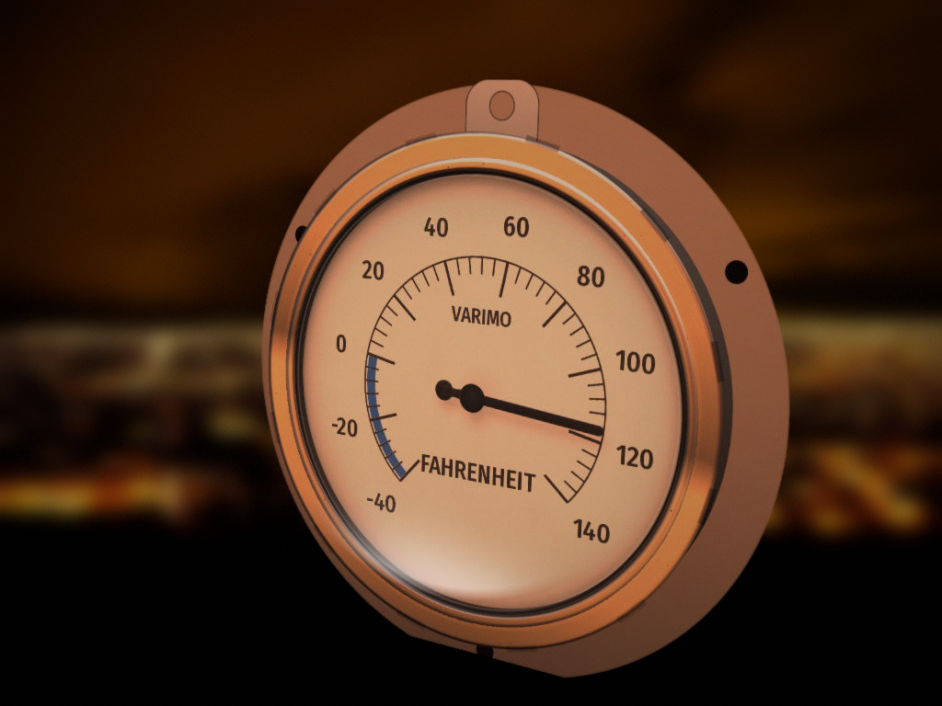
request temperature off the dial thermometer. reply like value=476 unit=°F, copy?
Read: value=116 unit=°F
